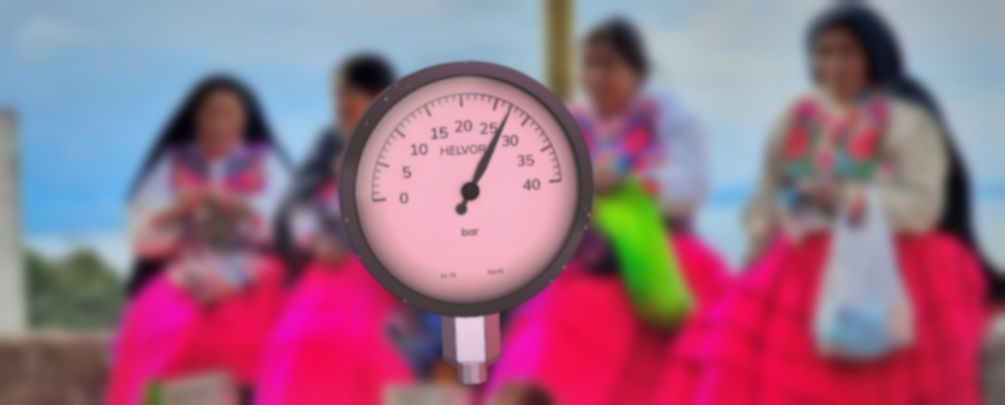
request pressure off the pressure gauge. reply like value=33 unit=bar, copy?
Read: value=27 unit=bar
